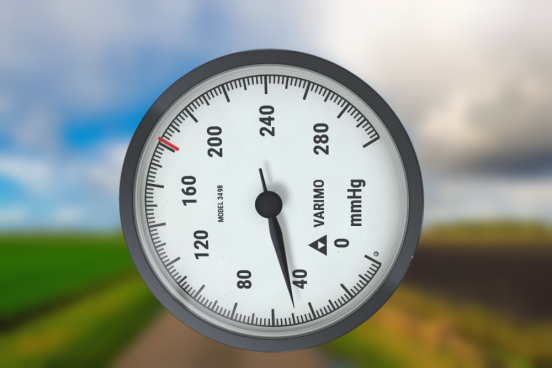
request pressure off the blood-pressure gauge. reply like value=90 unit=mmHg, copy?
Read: value=48 unit=mmHg
